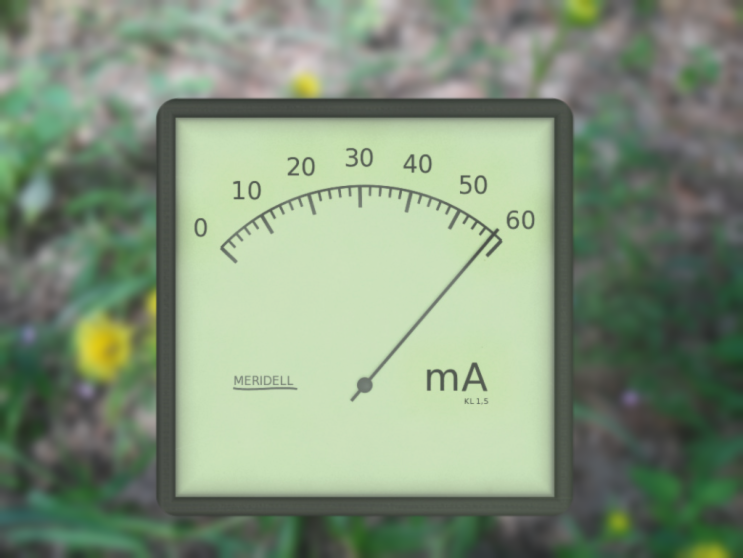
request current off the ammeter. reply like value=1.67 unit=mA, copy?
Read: value=58 unit=mA
